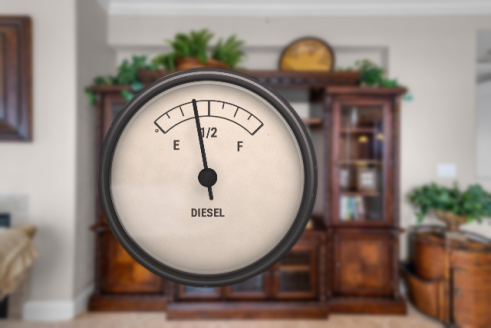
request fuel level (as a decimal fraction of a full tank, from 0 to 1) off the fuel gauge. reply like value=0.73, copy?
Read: value=0.375
